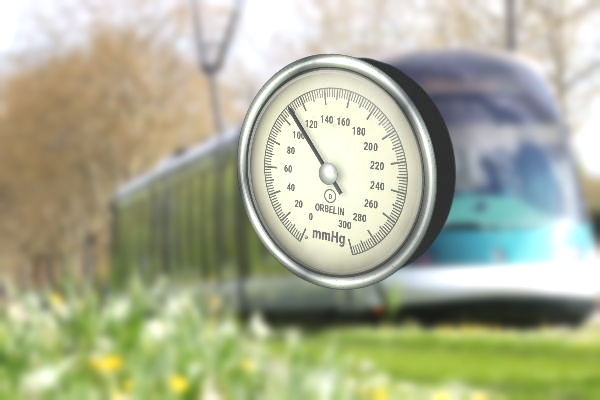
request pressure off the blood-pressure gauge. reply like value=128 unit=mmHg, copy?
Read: value=110 unit=mmHg
